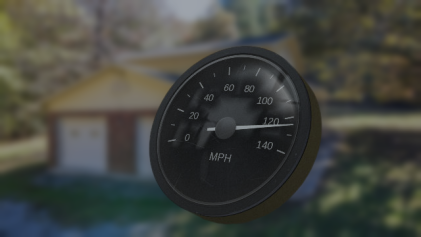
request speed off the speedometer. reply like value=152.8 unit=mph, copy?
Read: value=125 unit=mph
